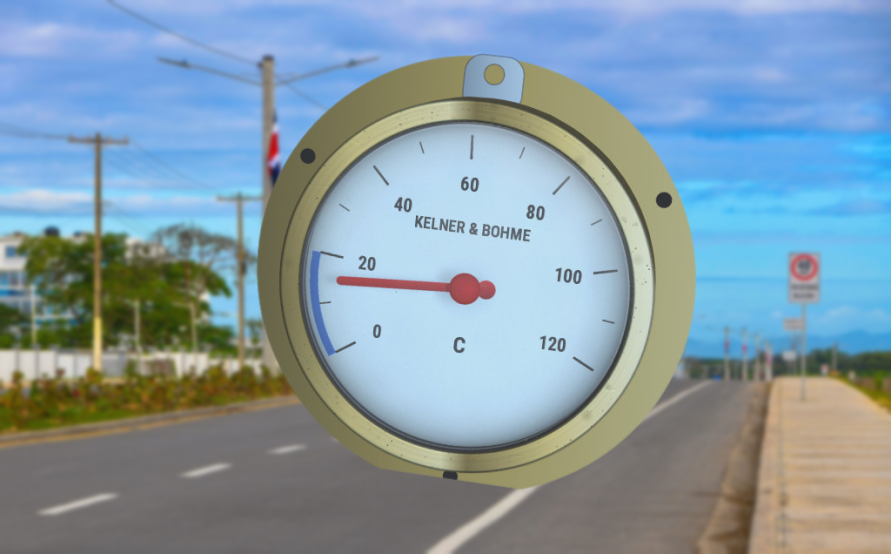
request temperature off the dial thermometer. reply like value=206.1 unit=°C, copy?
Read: value=15 unit=°C
